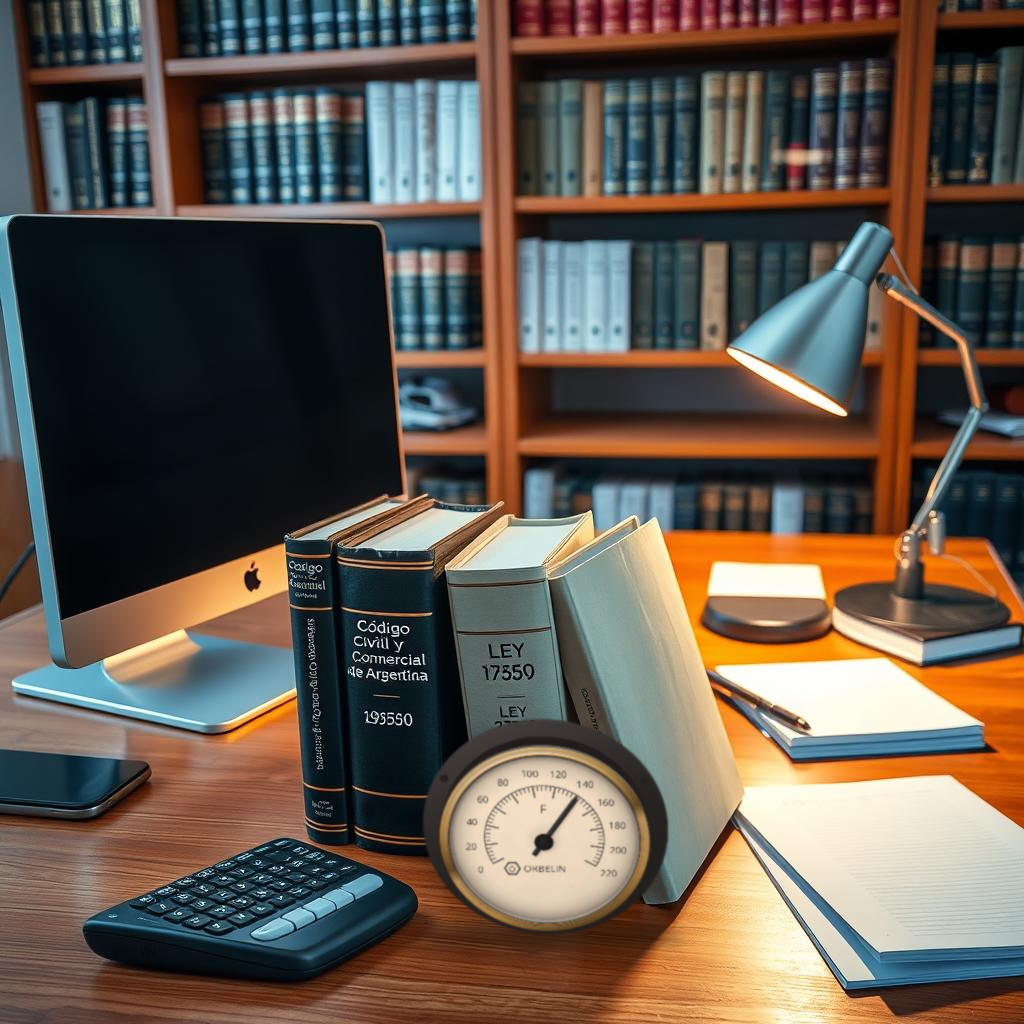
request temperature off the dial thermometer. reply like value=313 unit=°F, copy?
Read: value=140 unit=°F
